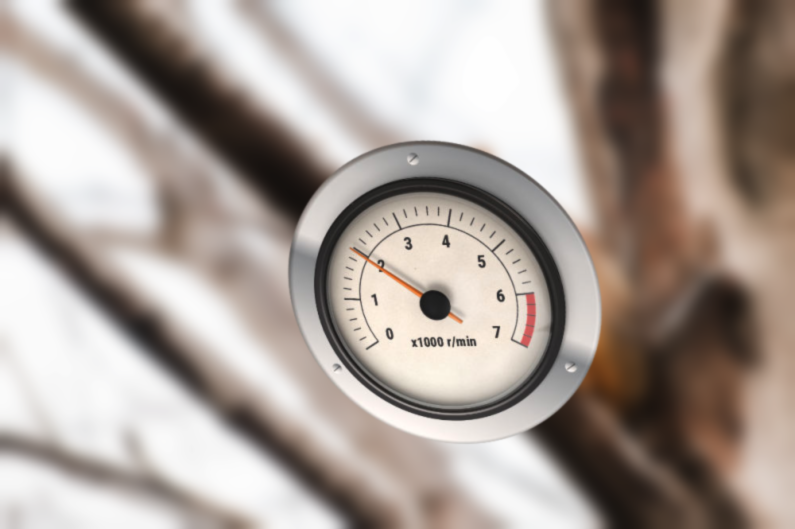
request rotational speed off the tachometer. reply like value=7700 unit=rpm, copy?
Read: value=2000 unit=rpm
